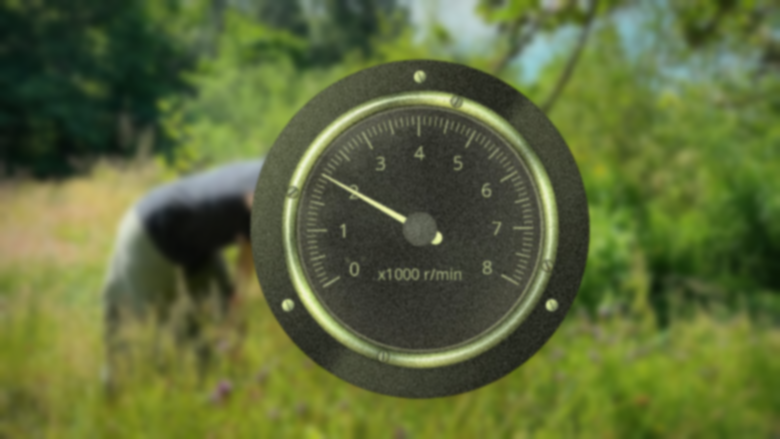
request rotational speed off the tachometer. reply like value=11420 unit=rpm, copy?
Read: value=2000 unit=rpm
